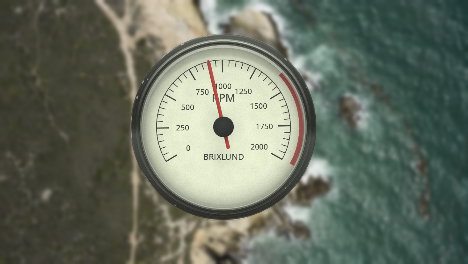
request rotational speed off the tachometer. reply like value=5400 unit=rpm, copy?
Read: value=900 unit=rpm
